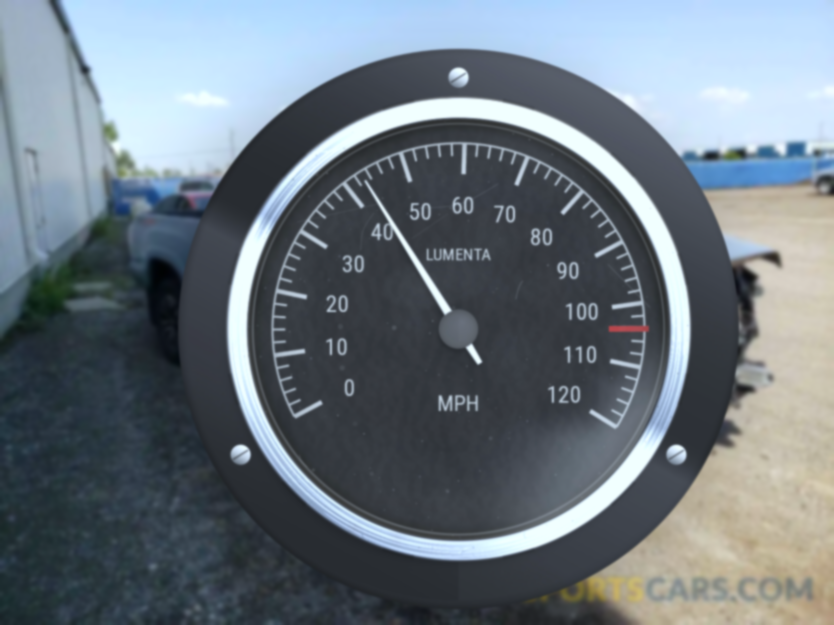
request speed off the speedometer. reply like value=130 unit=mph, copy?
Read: value=43 unit=mph
